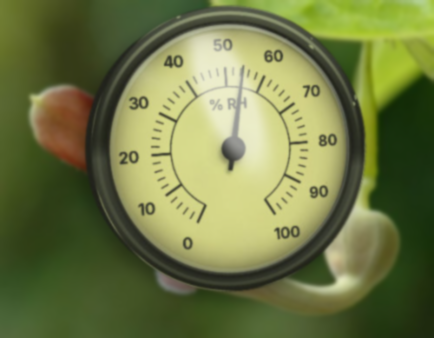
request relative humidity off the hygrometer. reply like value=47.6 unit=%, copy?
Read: value=54 unit=%
